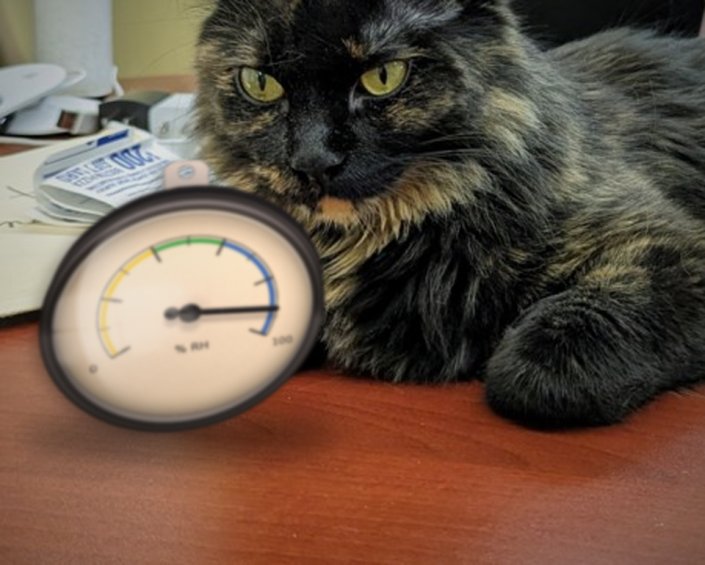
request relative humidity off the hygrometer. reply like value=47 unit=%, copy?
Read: value=90 unit=%
